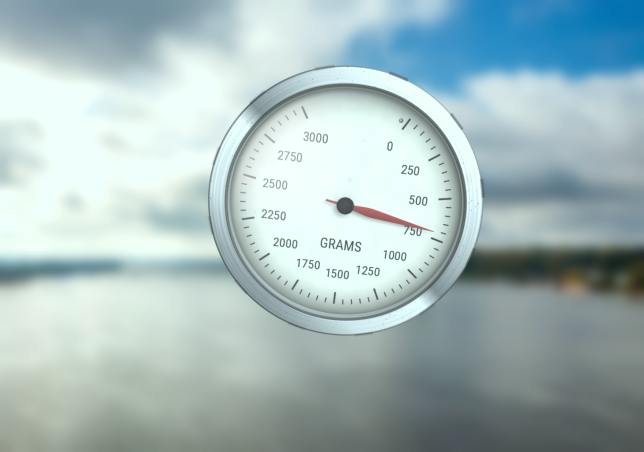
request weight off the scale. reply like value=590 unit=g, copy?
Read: value=700 unit=g
